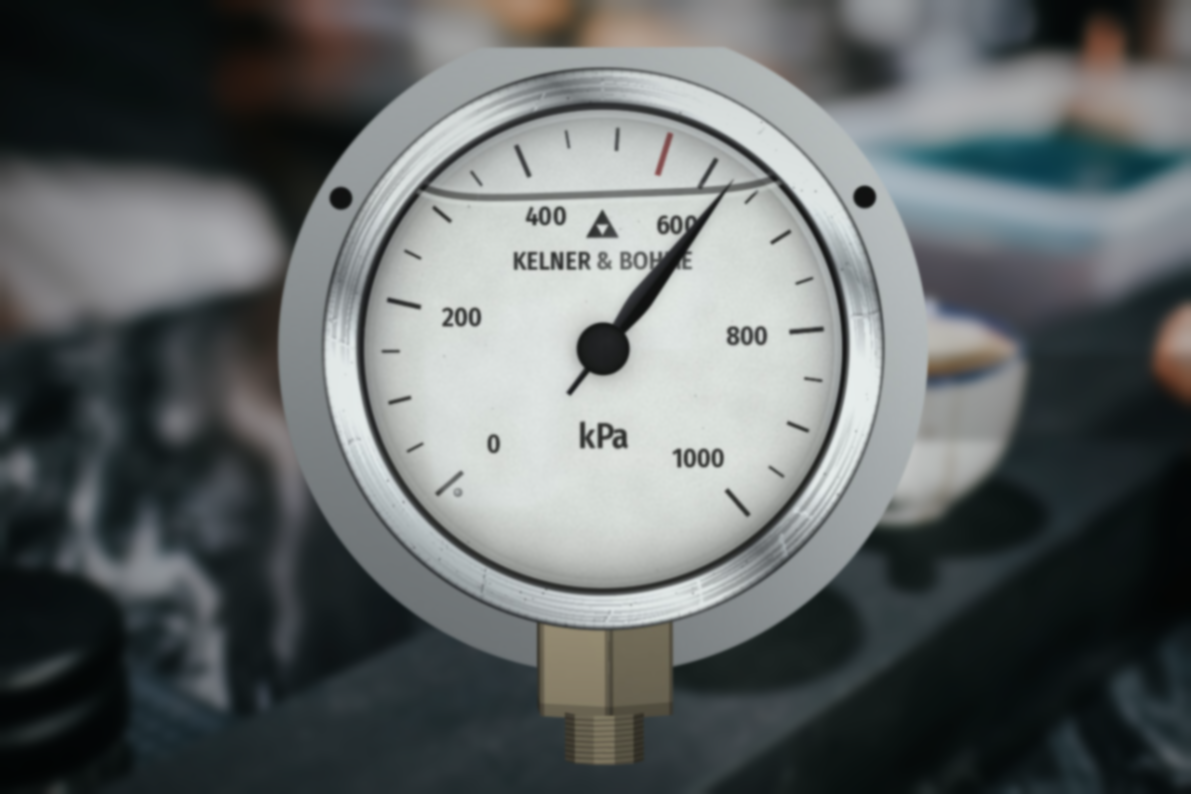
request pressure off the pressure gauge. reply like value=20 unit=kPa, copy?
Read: value=625 unit=kPa
